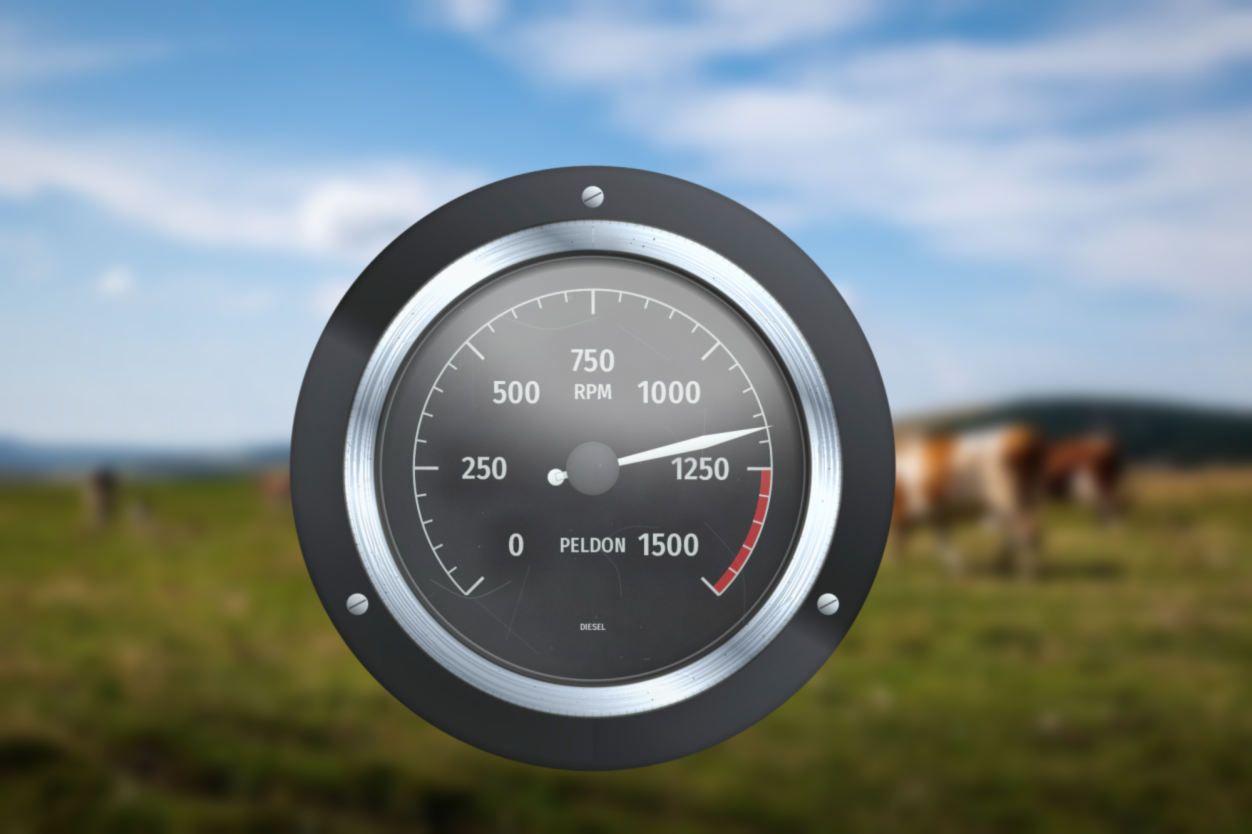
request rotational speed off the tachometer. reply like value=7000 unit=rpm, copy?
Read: value=1175 unit=rpm
